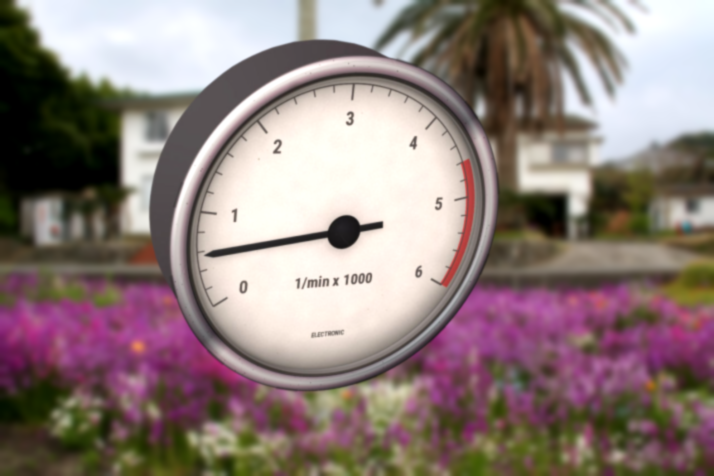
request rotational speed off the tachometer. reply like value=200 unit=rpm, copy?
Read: value=600 unit=rpm
